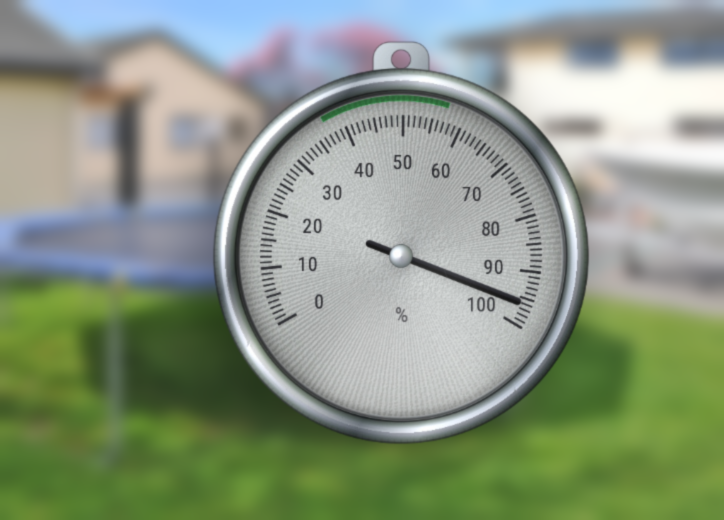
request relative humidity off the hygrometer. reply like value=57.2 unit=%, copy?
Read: value=96 unit=%
